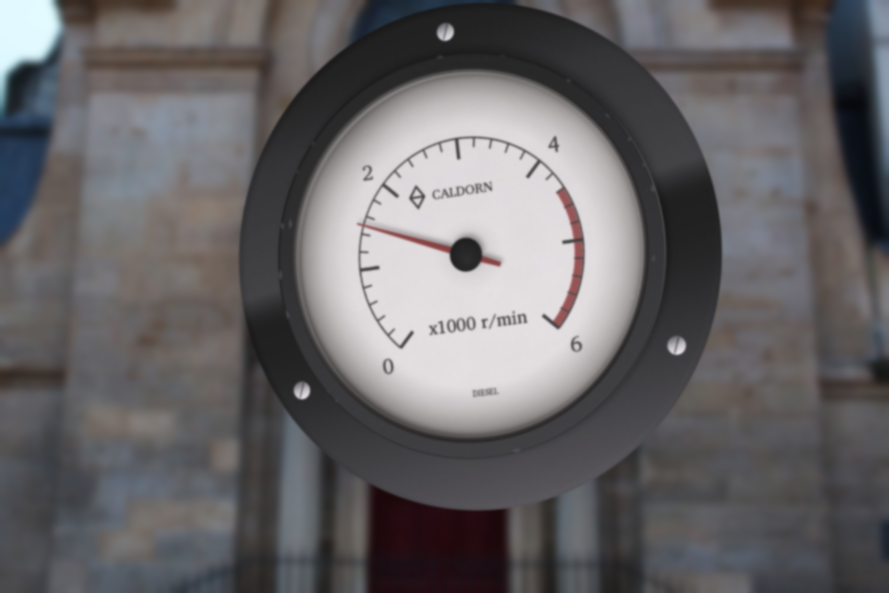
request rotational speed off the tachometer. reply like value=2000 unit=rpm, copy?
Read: value=1500 unit=rpm
